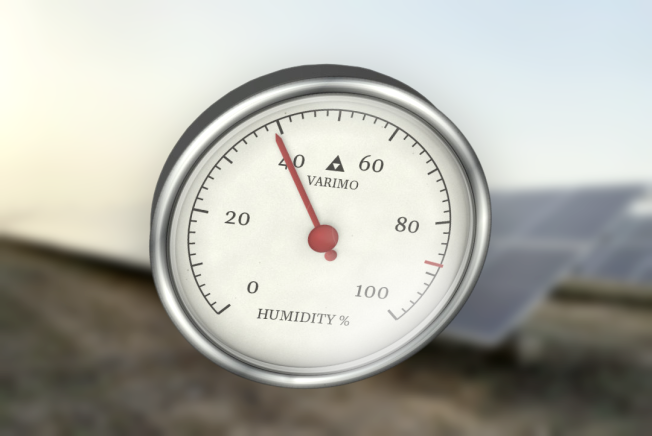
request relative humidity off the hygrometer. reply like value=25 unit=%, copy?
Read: value=39 unit=%
